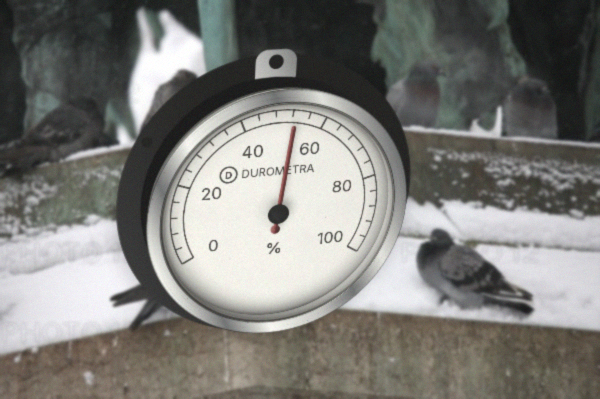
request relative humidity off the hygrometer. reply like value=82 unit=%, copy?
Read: value=52 unit=%
